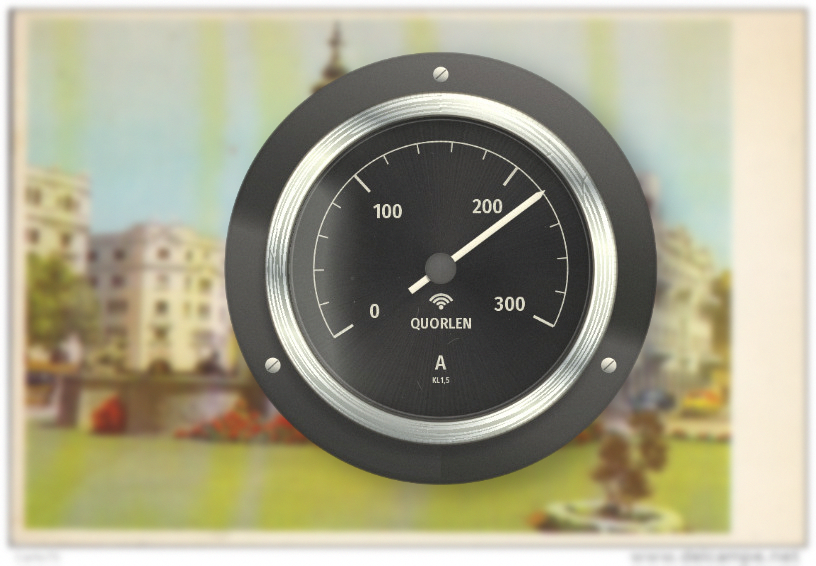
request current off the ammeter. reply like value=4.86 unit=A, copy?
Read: value=220 unit=A
